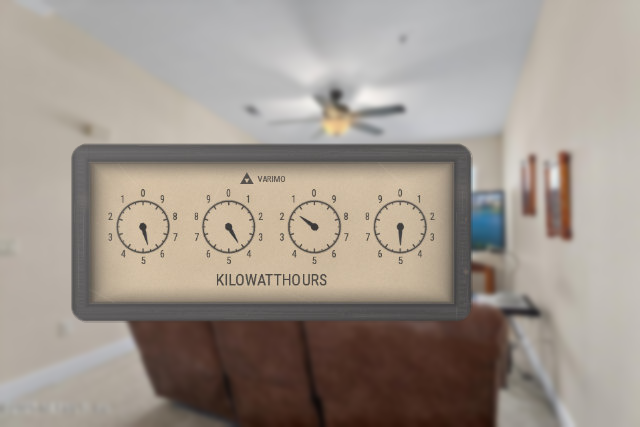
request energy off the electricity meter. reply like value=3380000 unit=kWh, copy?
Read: value=5415 unit=kWh
